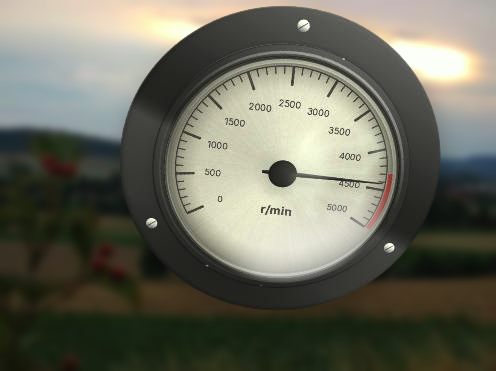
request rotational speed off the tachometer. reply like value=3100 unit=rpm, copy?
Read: value=4400 unit=rpm
